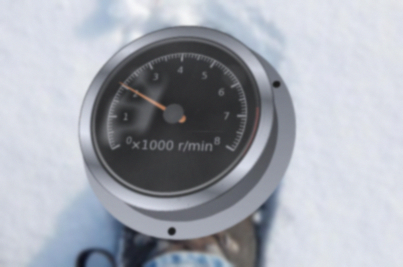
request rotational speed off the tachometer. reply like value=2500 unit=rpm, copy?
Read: value=2000 unit=rpm
